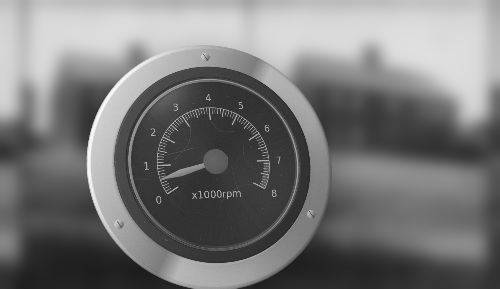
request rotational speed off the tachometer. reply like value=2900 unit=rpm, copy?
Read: value=500 unit=rpm
